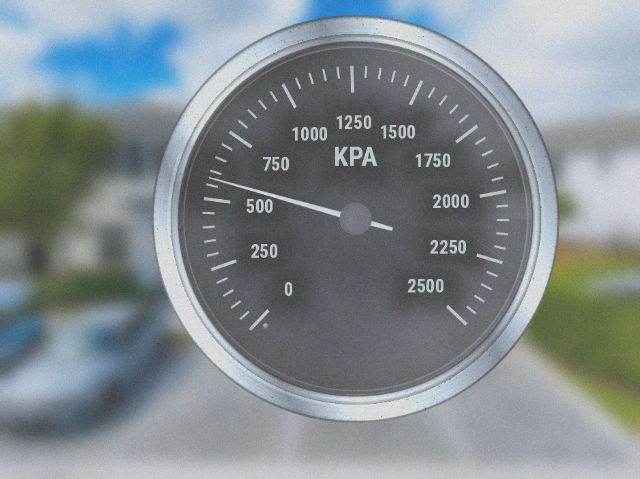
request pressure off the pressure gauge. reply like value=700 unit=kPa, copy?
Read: value=575 unit=kPa
